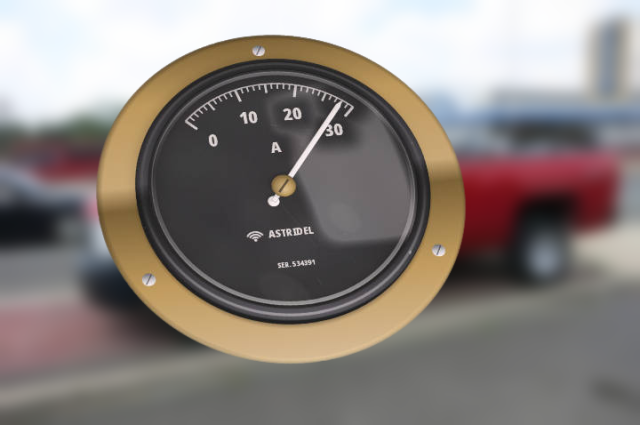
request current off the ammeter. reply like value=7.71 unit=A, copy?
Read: value=28 unit=A
